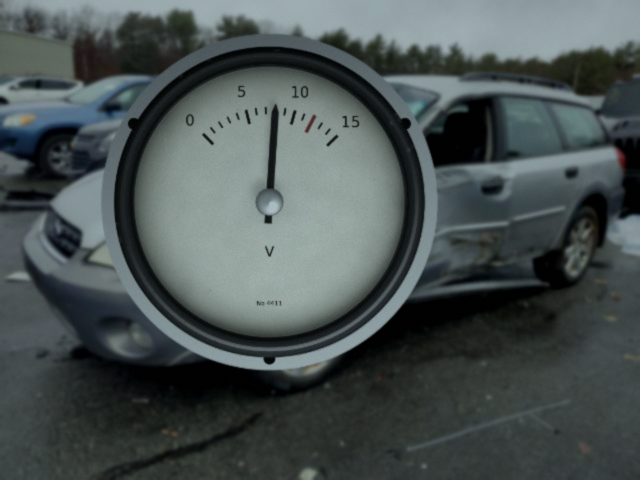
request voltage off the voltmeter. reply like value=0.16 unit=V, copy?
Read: value=8 unit=V
